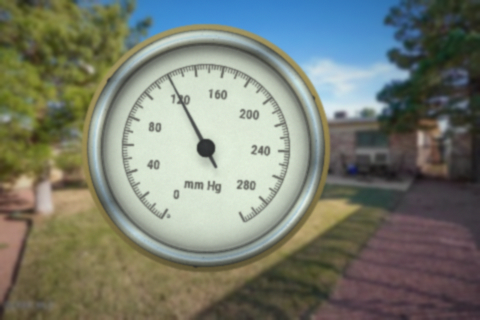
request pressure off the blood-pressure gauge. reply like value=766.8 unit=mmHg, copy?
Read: value=120 unit=mmHg
